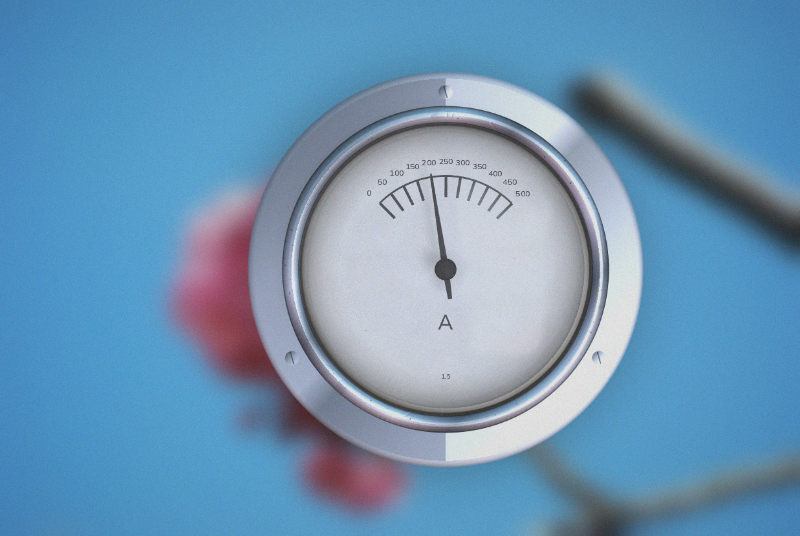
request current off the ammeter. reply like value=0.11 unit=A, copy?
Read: value=200 unit=A
